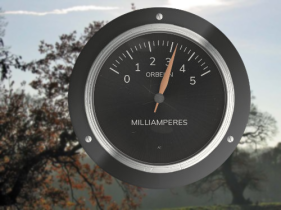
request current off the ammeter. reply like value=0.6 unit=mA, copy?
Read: value=3.2 unit=mA
